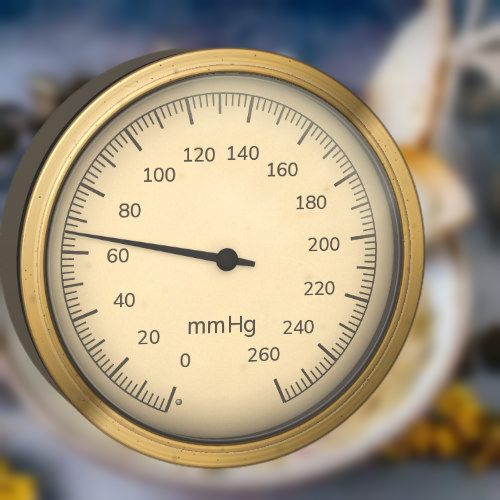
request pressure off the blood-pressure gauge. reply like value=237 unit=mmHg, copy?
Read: value=66 unit=mmHg
